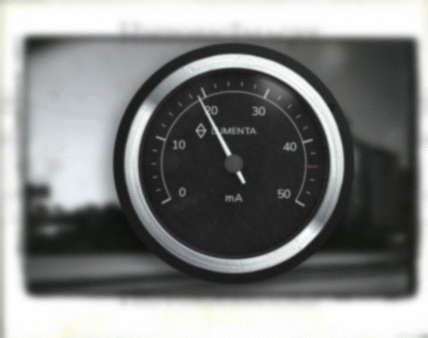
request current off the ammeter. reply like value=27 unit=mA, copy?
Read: value=19 unit=mA
